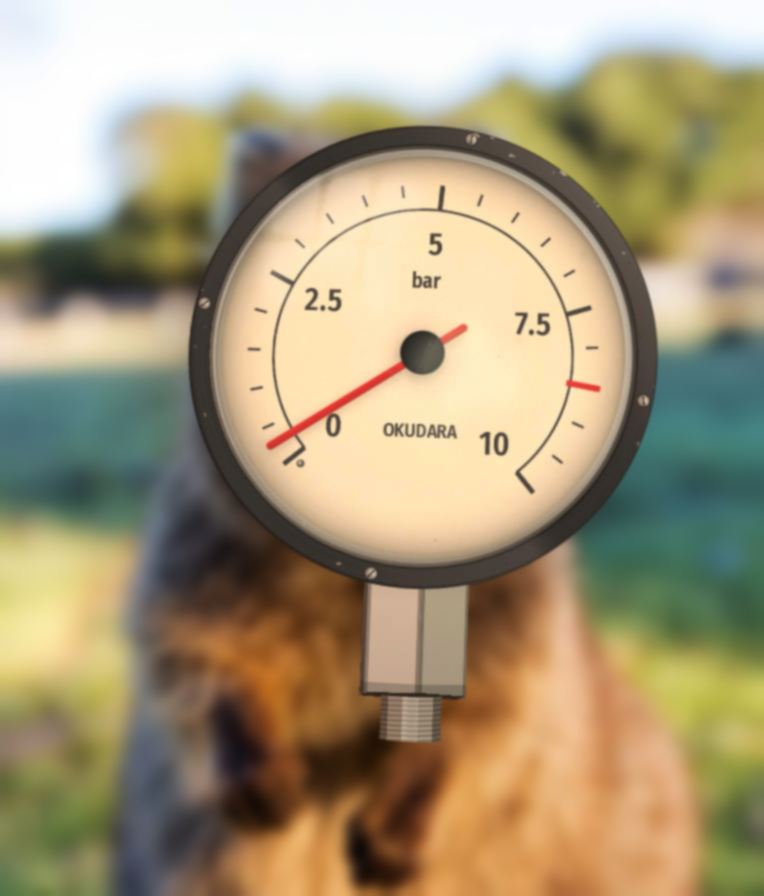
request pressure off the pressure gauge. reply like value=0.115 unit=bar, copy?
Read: value=0.25 unit=bar
